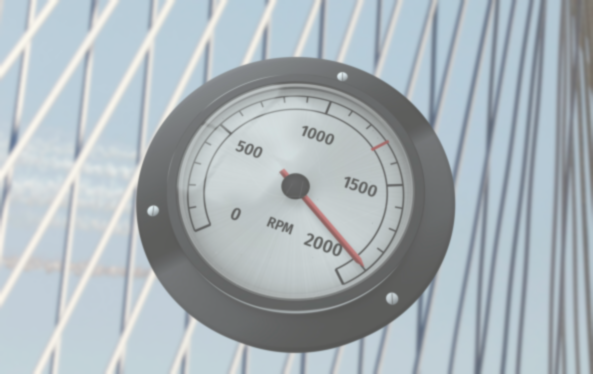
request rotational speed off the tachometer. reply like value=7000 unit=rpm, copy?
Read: value=1900 unit=rpm
